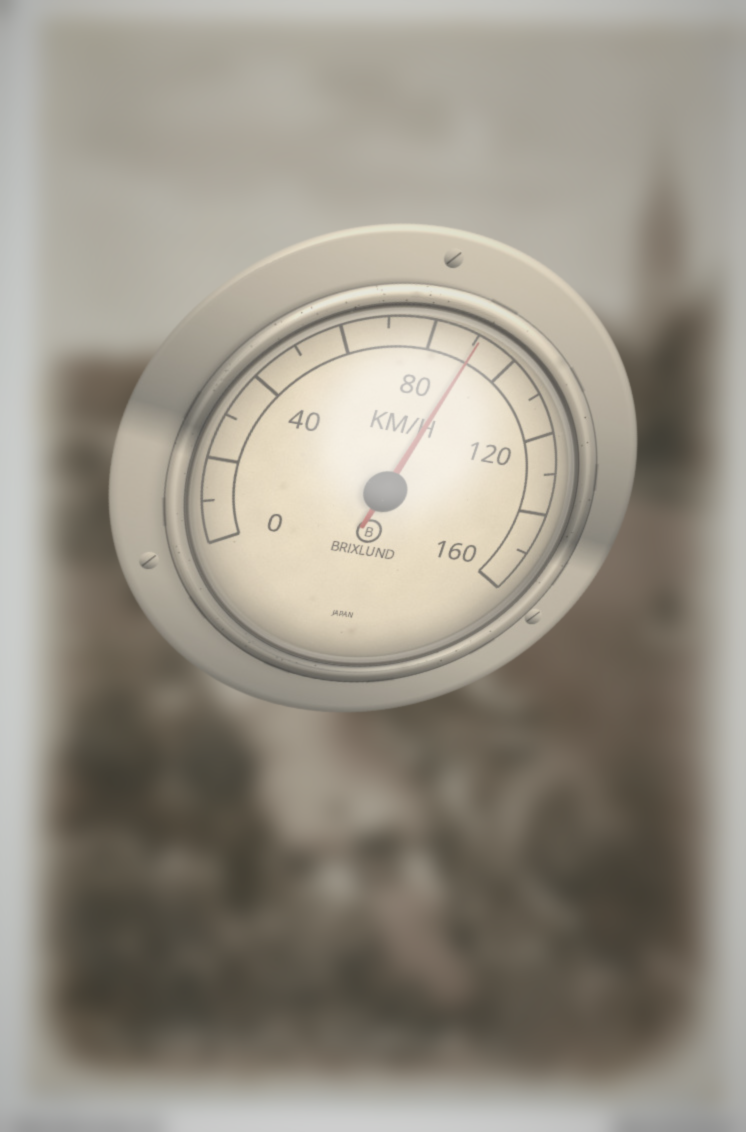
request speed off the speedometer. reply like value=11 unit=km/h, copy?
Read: value=90 unit=km/h
